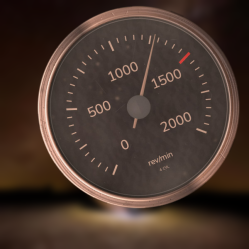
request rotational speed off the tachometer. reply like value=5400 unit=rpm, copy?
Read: value=1275 unit=rpm
